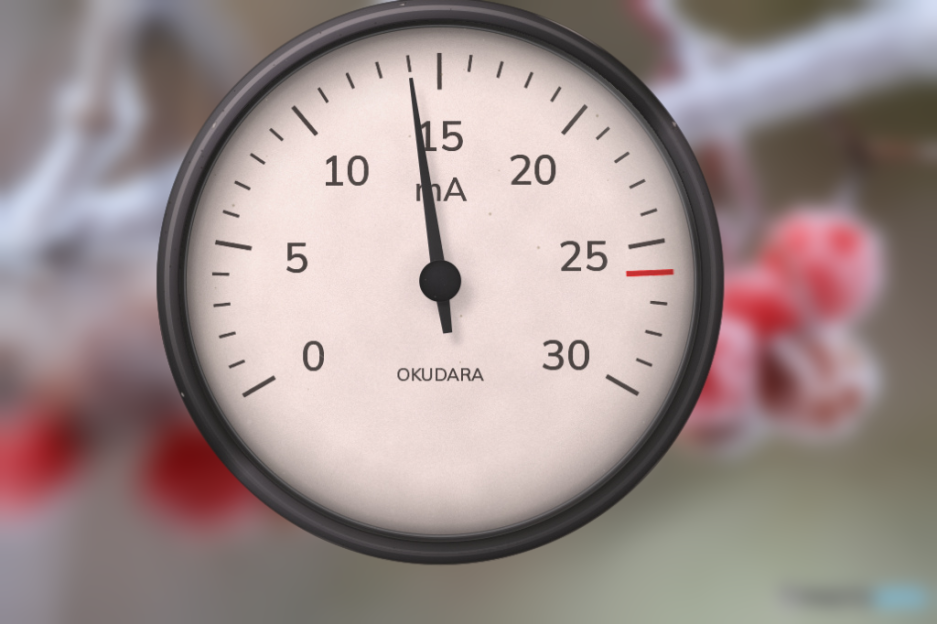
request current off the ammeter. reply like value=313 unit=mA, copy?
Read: value=14 unit=mA
